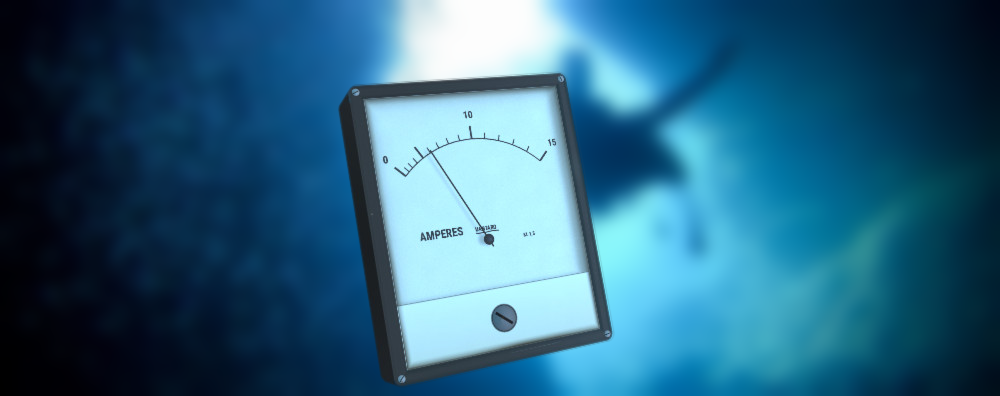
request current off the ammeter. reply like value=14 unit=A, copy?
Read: value=6 unit=A
